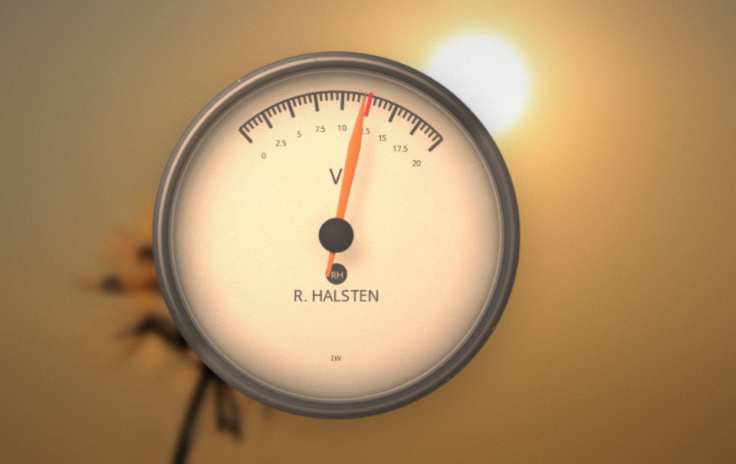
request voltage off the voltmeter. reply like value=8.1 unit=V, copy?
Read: value=12 unit=V
